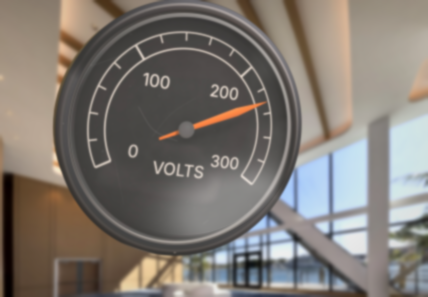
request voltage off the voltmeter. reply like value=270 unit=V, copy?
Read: value=230 unit=V
